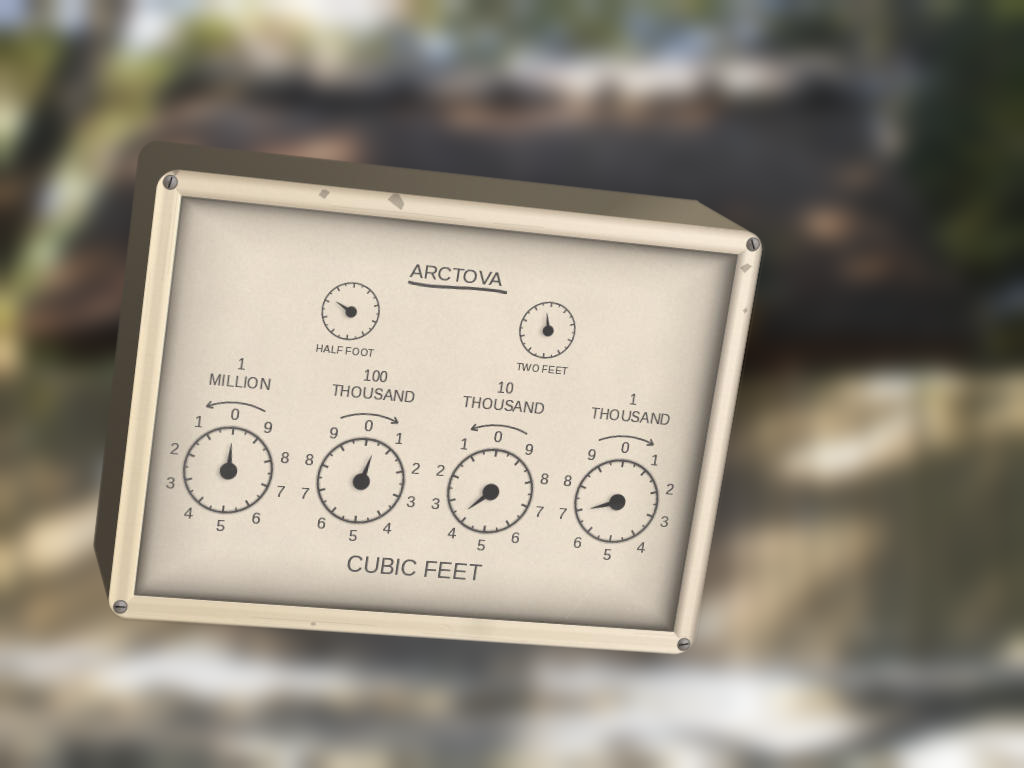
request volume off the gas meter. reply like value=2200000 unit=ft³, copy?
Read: value=3700 unit=ft³
